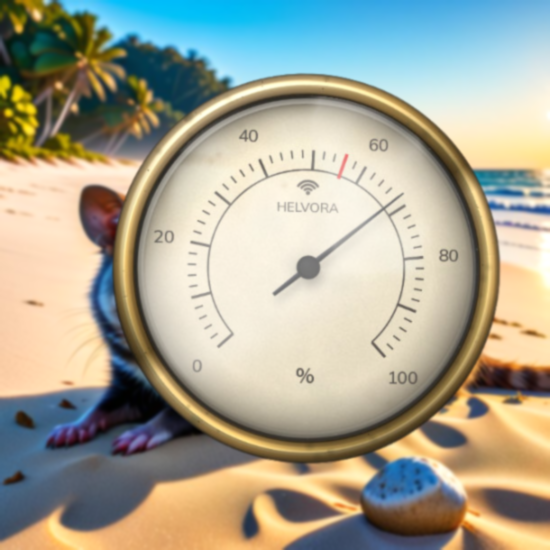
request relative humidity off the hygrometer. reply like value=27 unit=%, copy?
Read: value=68 unit=%
